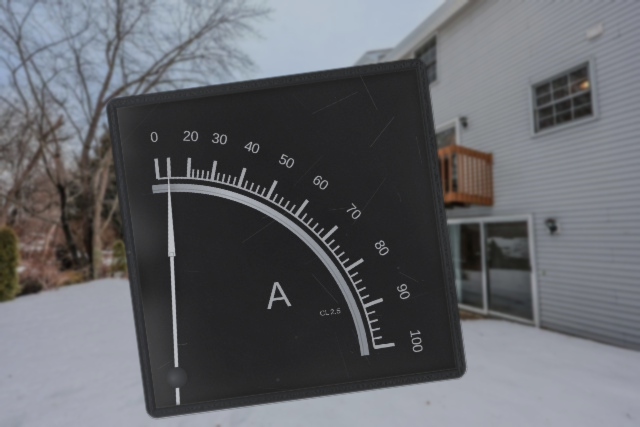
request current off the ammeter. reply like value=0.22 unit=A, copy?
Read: value=10 unit=A
